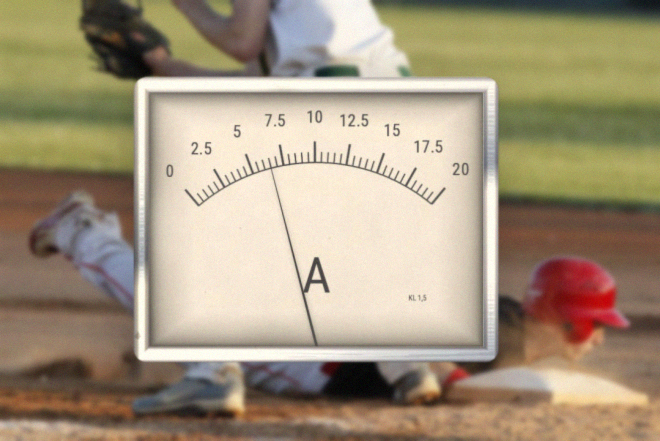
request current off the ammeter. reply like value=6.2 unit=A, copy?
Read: value=6.5 unit=A
